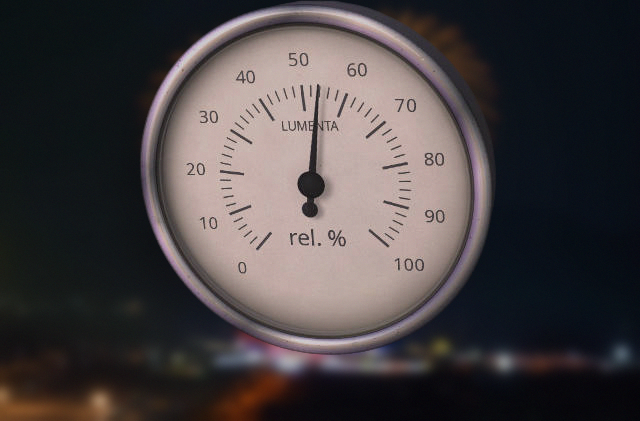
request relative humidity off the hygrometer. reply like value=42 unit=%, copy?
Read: value=54 unit=%
